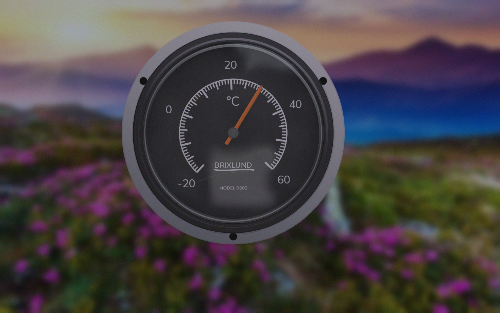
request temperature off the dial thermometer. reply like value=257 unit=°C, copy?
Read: value=30 unit=°C
